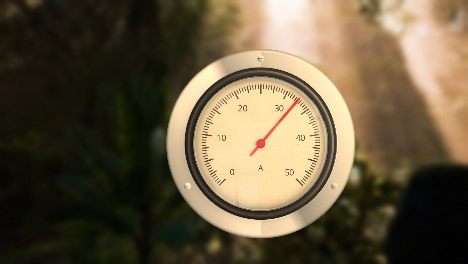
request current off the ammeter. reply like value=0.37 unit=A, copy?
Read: value=32.5 unit=A
